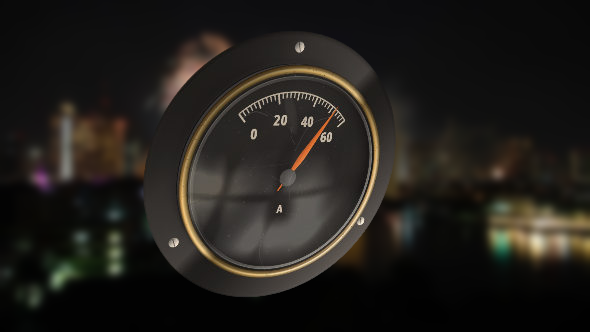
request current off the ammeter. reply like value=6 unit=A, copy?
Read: value=50 unit=A
